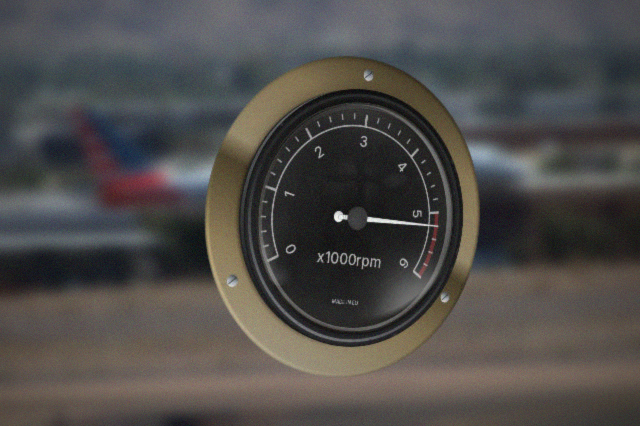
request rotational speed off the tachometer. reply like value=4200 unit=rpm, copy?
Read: value=5200 unit=rpm
